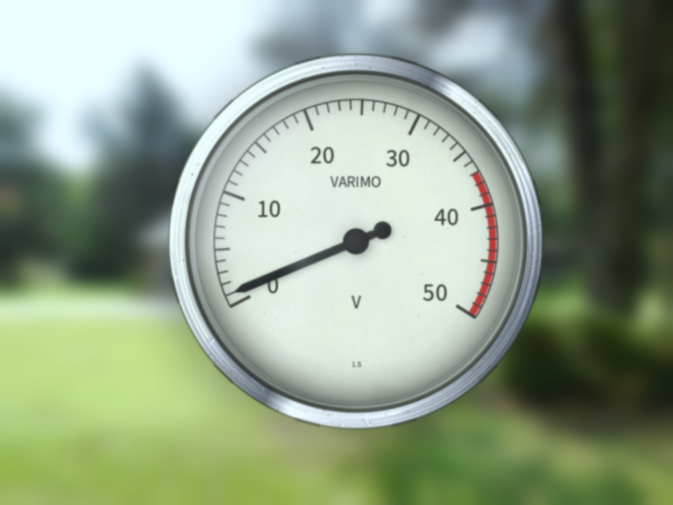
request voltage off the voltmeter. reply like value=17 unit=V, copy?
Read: value=1 unit=V
